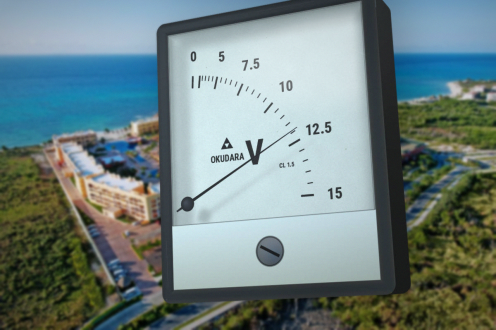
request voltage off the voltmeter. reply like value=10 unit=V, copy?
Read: value=12 unit=V
